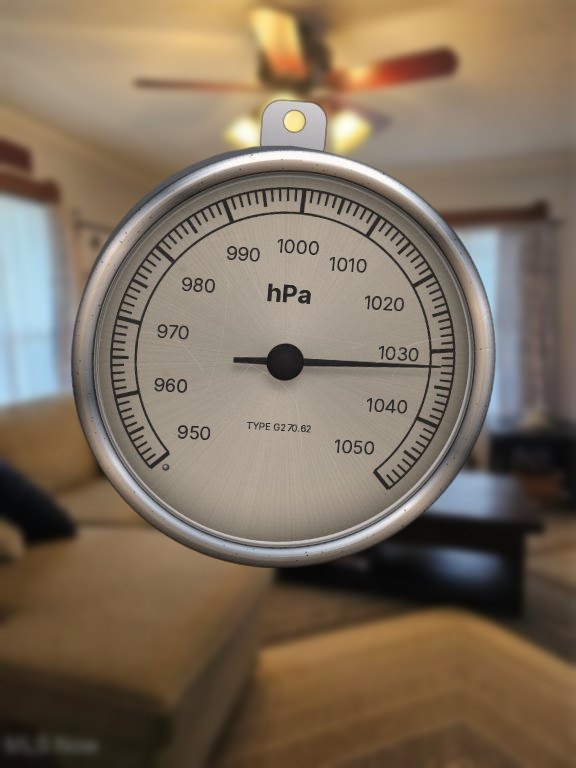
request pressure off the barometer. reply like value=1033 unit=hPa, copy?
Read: value=1032 unit=hPa
